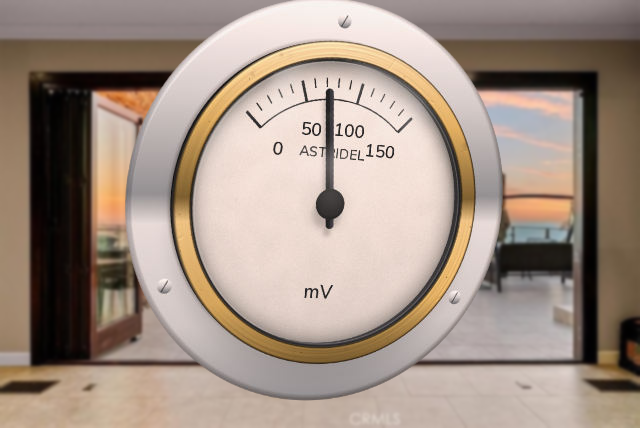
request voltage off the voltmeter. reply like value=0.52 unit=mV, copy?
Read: value=70 unit=mV
